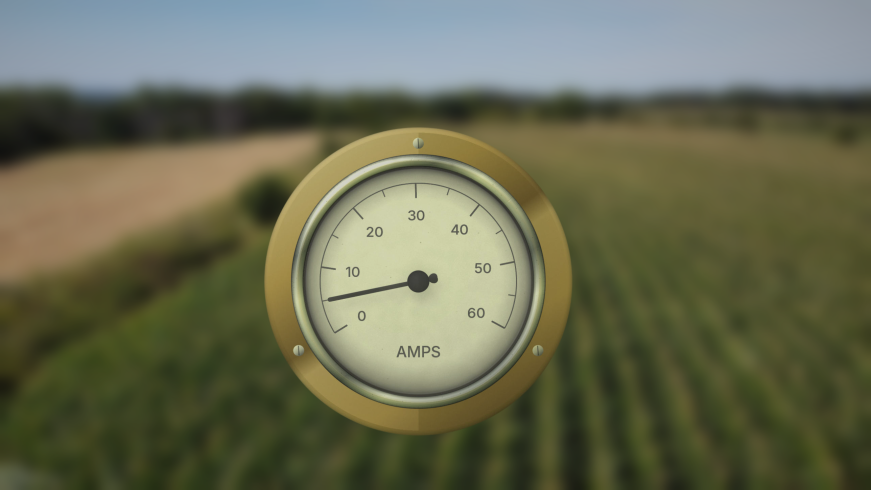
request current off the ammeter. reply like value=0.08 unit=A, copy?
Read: value=5 unit=A
